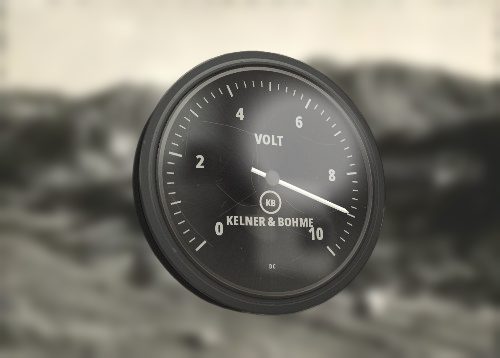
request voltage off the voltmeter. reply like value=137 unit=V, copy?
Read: value=9 unit=V
